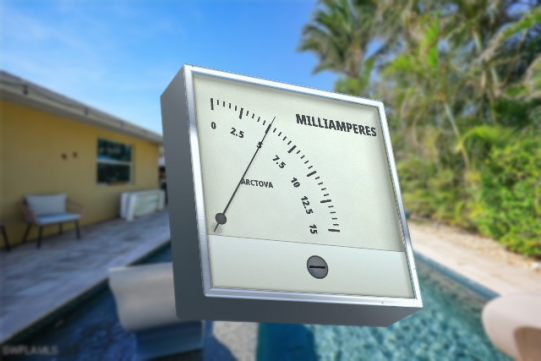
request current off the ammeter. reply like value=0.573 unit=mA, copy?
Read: value=5 unit=mA
